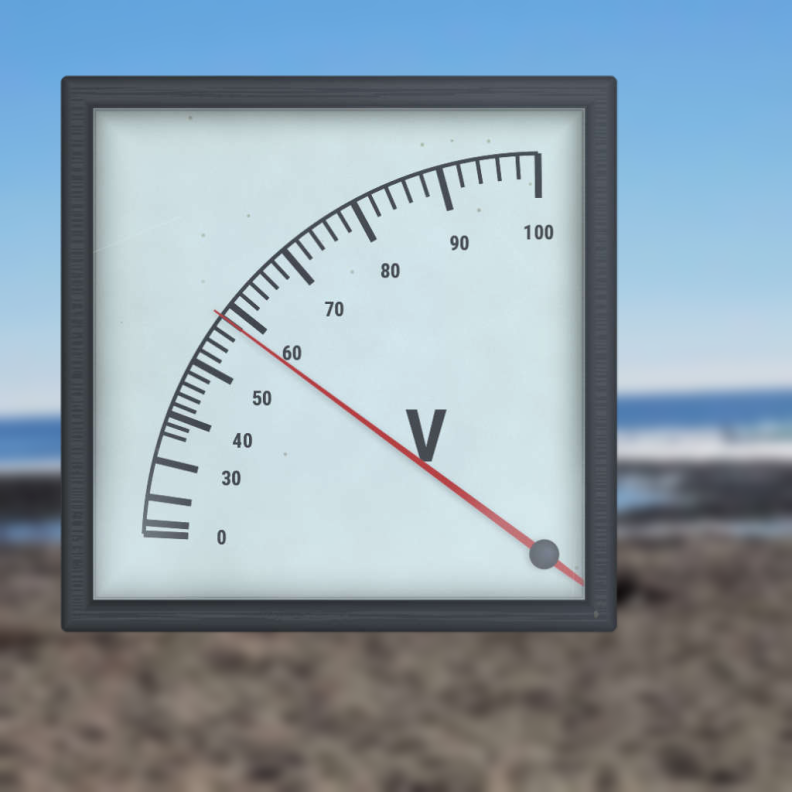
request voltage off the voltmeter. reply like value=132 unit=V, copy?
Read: value=58 unit=V
